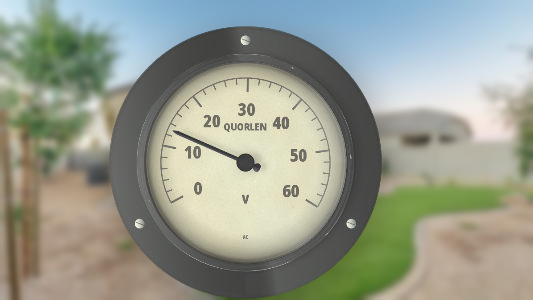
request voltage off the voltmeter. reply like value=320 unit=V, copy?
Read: value=13 unit=V
